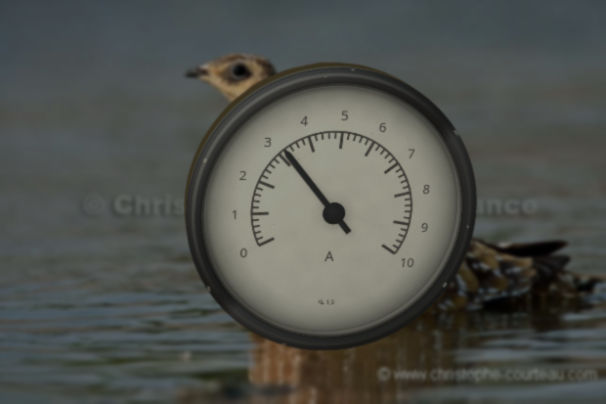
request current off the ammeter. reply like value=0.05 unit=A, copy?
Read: value=3.2 unit=A
